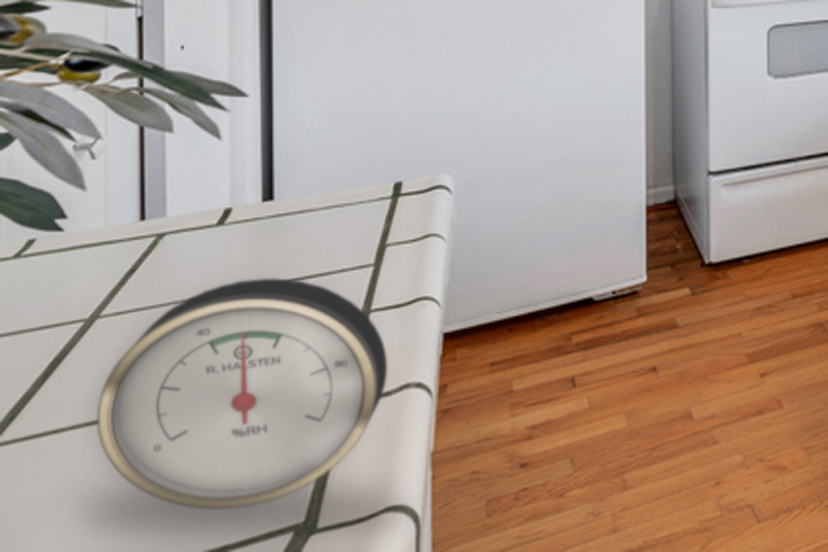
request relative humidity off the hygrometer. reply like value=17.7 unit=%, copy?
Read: value=50 unit=%
